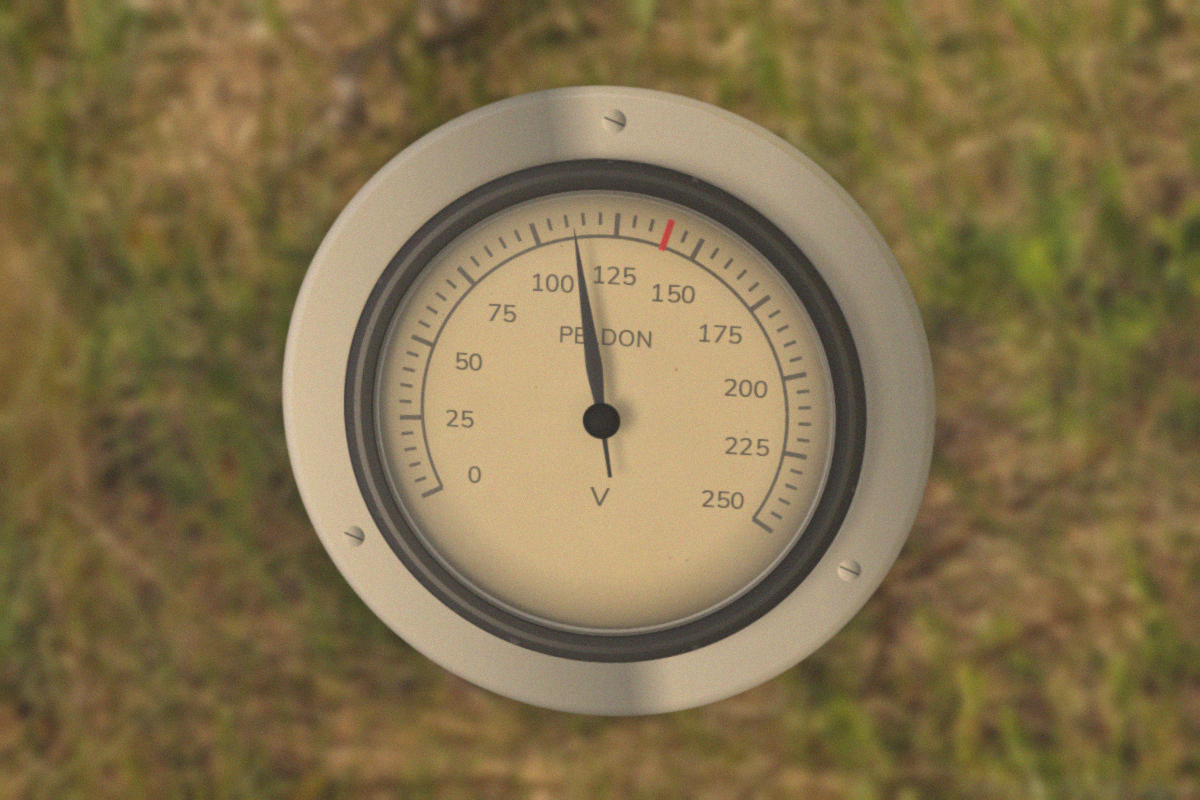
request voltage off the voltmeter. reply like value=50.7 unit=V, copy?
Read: value=112.5 unit=V
